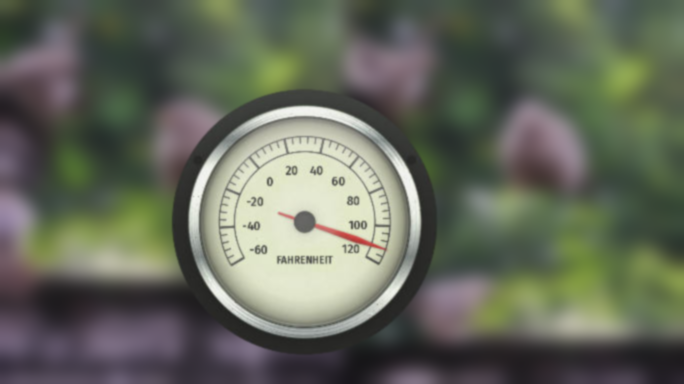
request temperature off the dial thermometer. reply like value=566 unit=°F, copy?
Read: value=112 unit=°F
